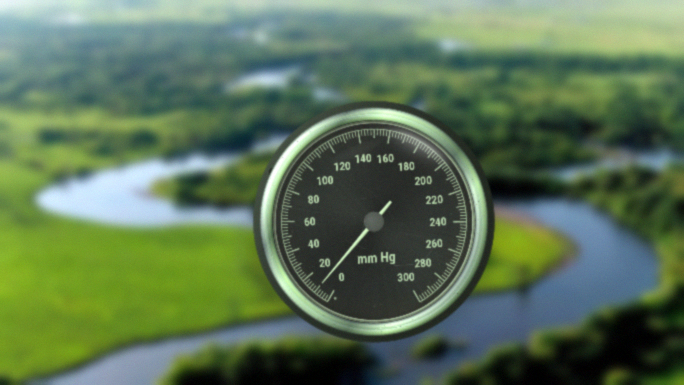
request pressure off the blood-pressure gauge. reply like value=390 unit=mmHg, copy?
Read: value=10 unit=mmHg
